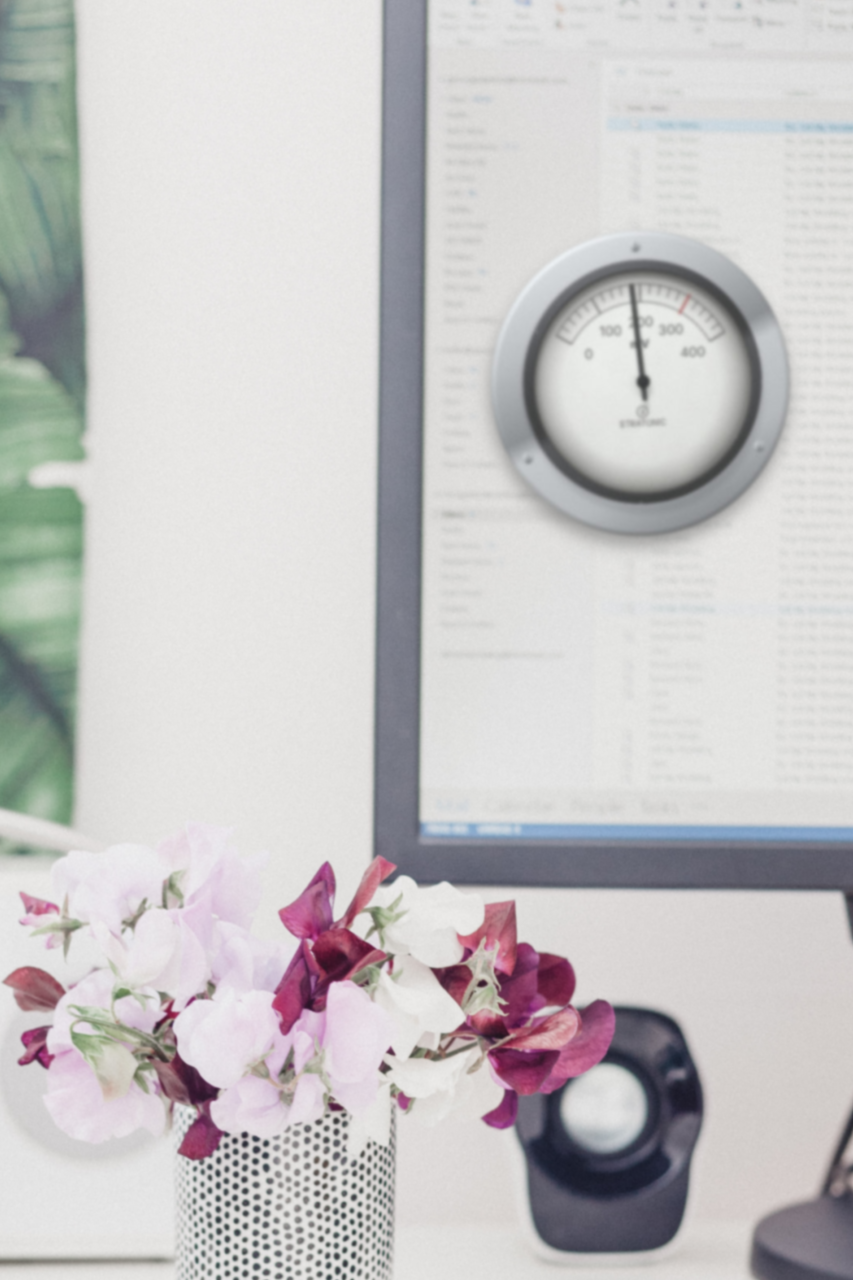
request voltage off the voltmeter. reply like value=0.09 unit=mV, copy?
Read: value=180 unit=mV
